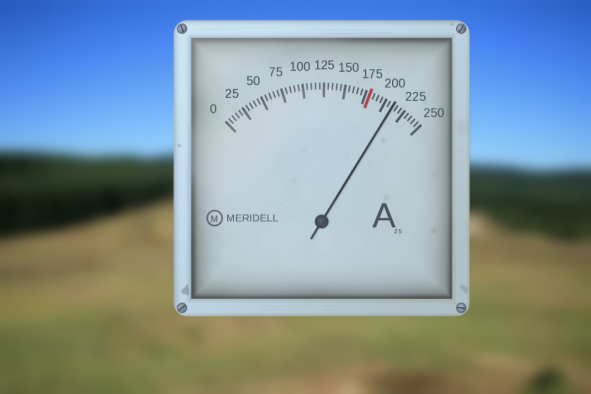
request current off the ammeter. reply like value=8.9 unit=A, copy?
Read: value=210 unit=A
